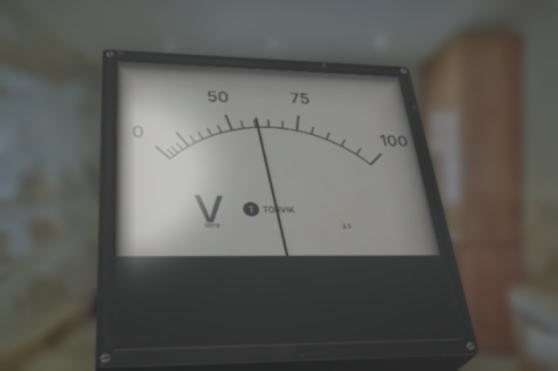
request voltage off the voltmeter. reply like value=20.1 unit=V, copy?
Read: value=60 unit=V
